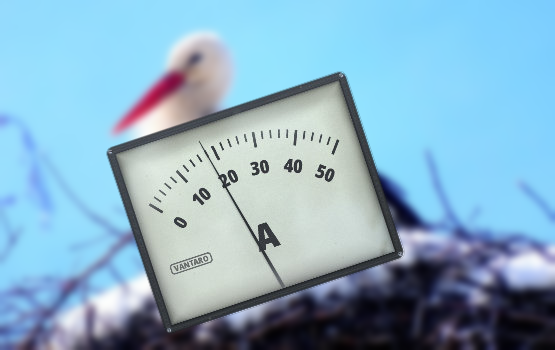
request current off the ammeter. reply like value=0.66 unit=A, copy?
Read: value=18 unit=A
